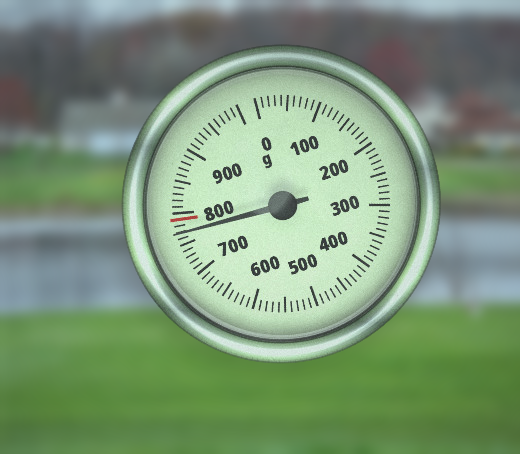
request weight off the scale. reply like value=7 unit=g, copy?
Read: value=770 unit=g
